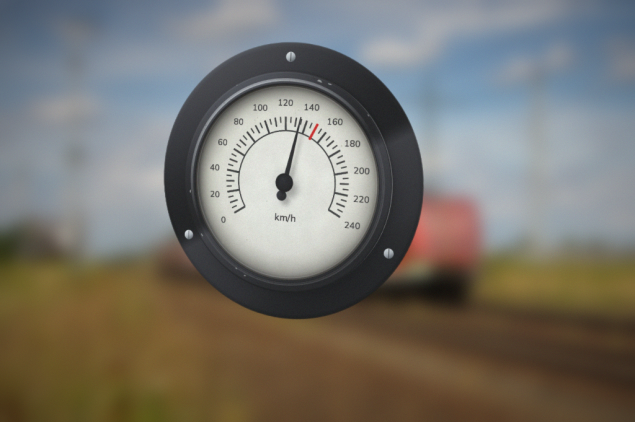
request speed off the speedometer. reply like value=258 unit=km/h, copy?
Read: value=135 unit=km/h
